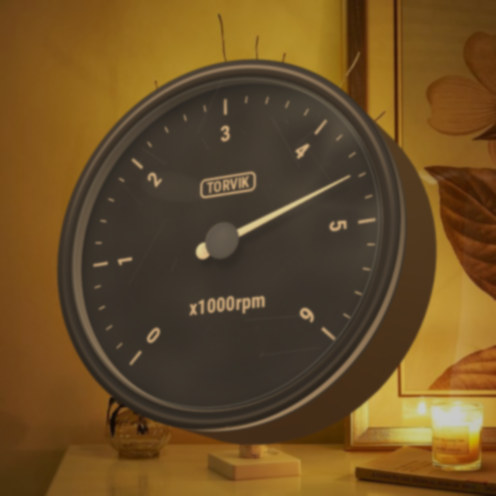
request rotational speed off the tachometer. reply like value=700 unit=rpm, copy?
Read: value=4600 unit=rpm
